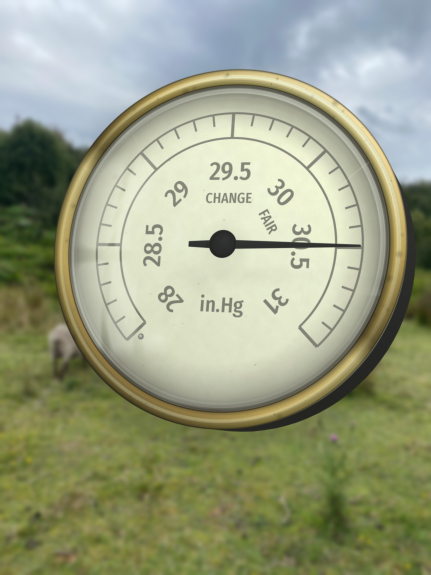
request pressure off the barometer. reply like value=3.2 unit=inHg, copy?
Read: value=30.5 unit=inHg
